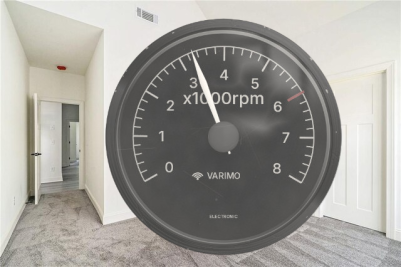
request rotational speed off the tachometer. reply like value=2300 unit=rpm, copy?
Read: value=3300 unit=rpm
